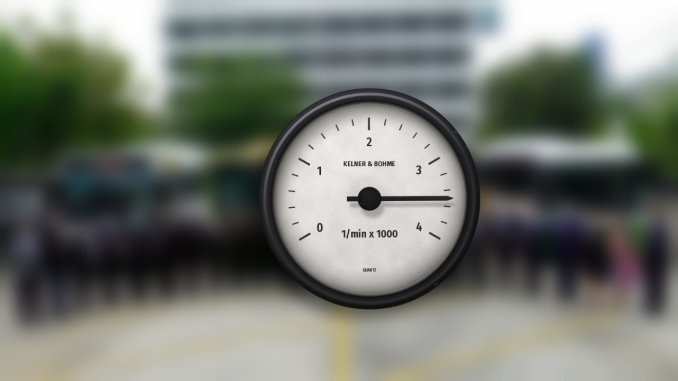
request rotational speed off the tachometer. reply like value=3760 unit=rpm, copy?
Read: value=3500 unit=rpm
